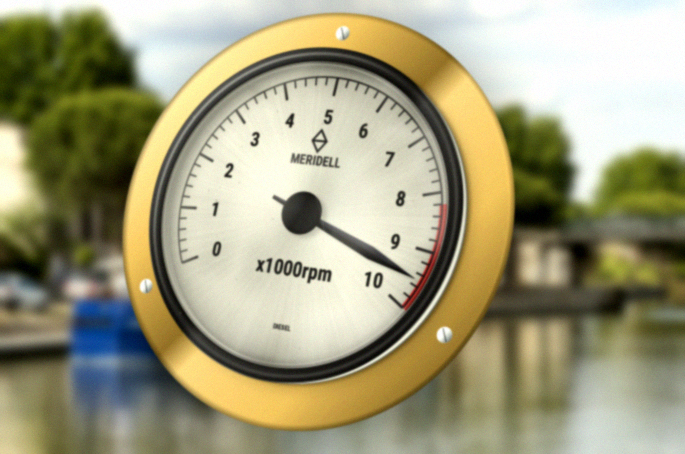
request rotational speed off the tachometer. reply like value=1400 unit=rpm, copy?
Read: value=9500 unit=rpm
